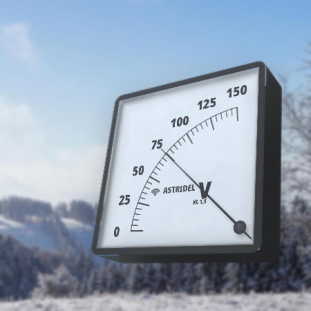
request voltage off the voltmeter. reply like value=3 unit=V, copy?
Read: value=75 unit=V
